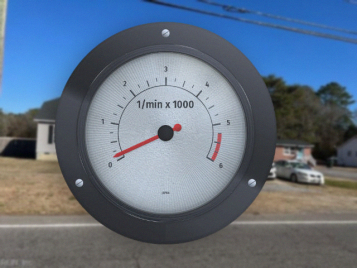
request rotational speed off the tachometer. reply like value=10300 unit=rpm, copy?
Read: value=125 unit=rpm
